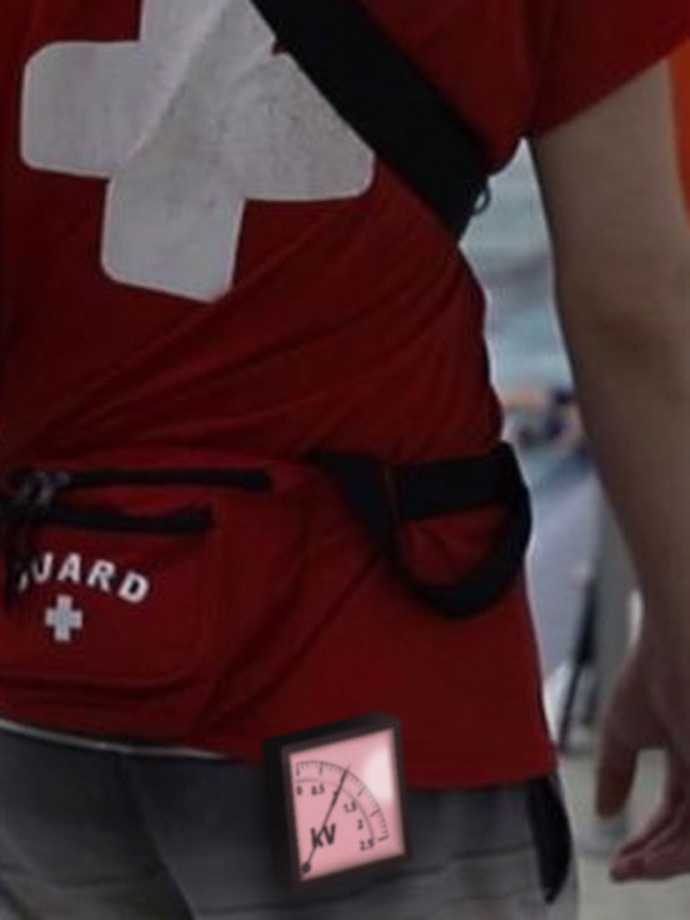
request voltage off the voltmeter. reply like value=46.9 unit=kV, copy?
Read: value=1 unit=kV
